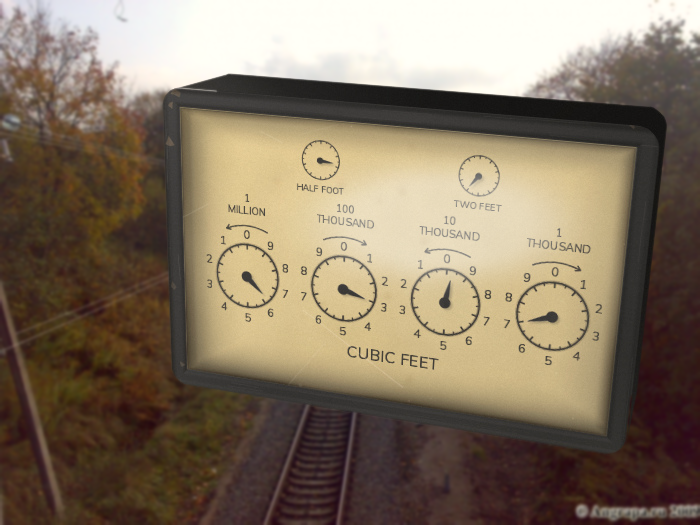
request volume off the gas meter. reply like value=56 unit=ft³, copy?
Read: value=629700 unit=ft³
